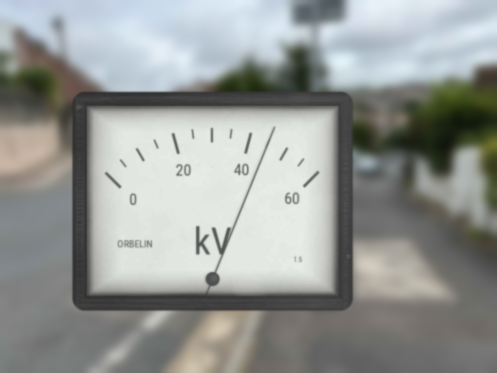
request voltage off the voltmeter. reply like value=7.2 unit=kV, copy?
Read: value=45 unit=kV
